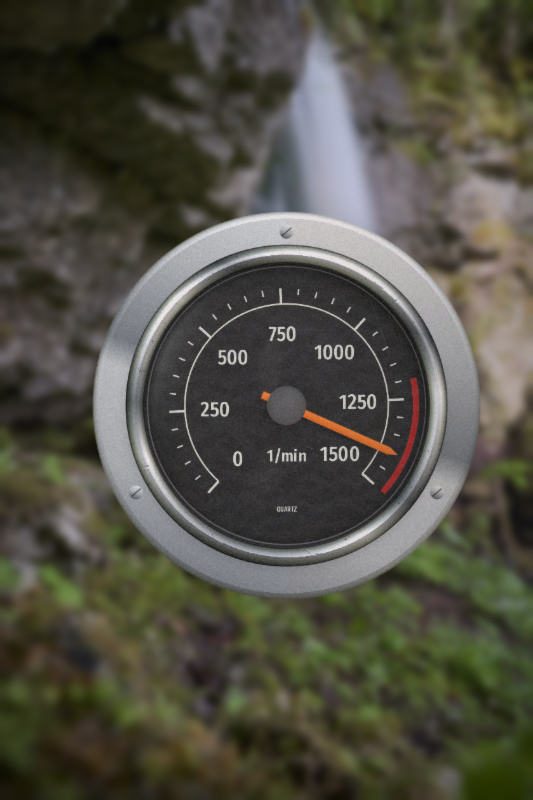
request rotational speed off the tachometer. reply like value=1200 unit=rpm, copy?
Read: value=1400 unit=rpm
